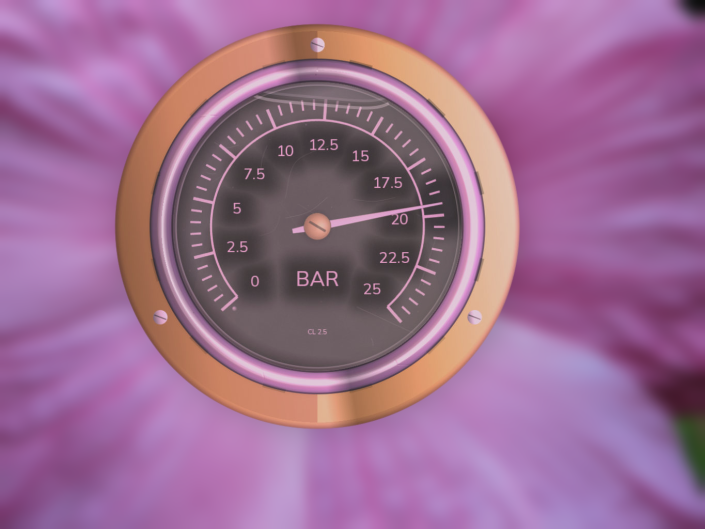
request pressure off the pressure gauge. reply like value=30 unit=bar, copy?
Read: value=19.5 unit=bar
